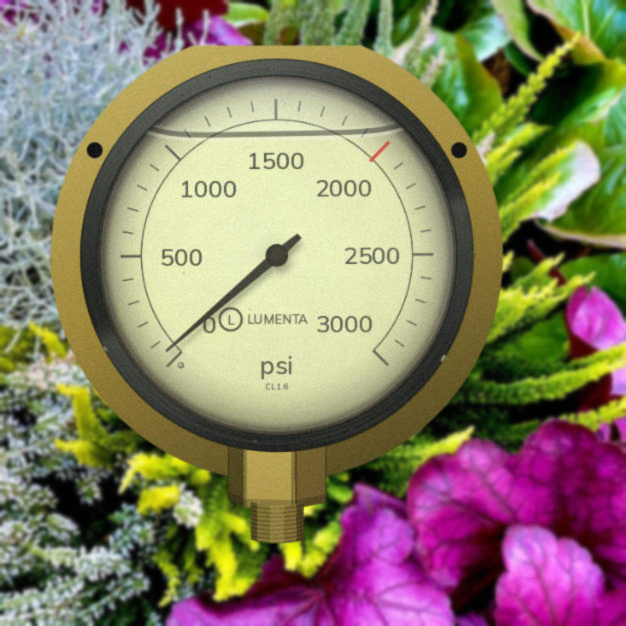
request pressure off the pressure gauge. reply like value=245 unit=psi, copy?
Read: value=50 unit=psi
